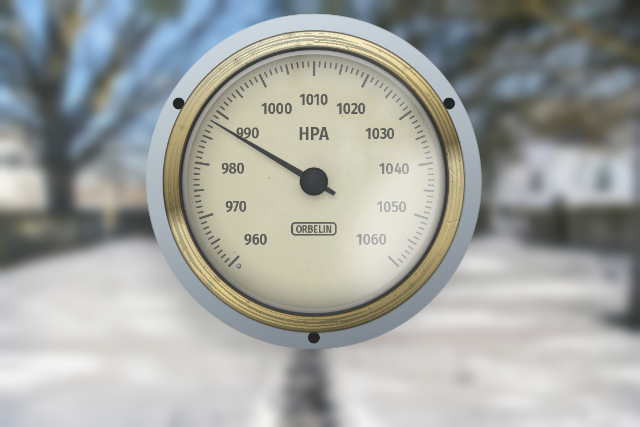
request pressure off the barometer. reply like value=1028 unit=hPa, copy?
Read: value=988 unit=hPa
